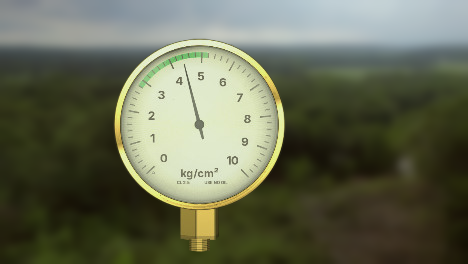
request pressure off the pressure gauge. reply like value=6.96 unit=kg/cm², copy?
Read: value=4.4 unit=kg/cm²
